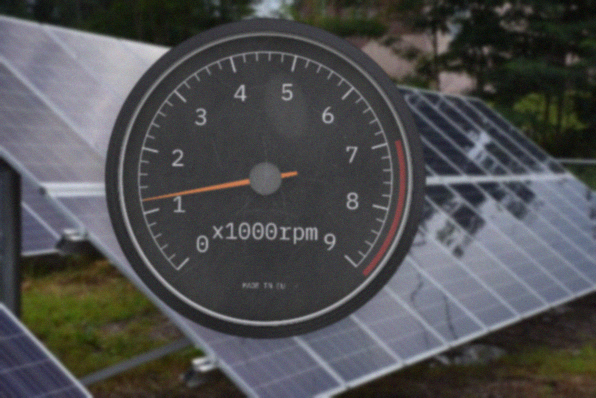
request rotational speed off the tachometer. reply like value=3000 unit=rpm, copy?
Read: value=1200 unit=rpm
